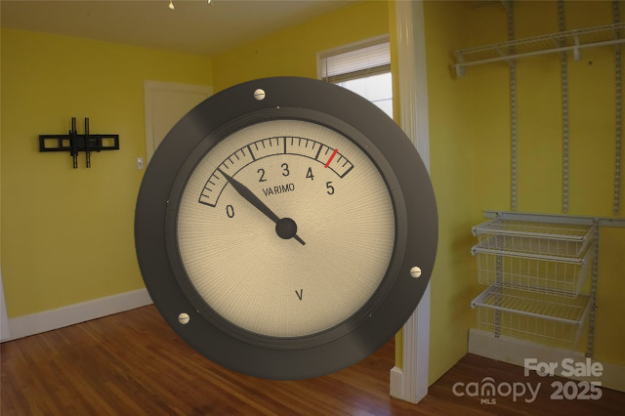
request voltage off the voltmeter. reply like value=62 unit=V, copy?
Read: value=1 unit=V
